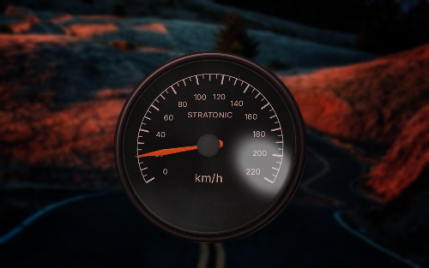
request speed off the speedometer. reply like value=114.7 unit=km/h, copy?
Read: value=20 unit=km/h
